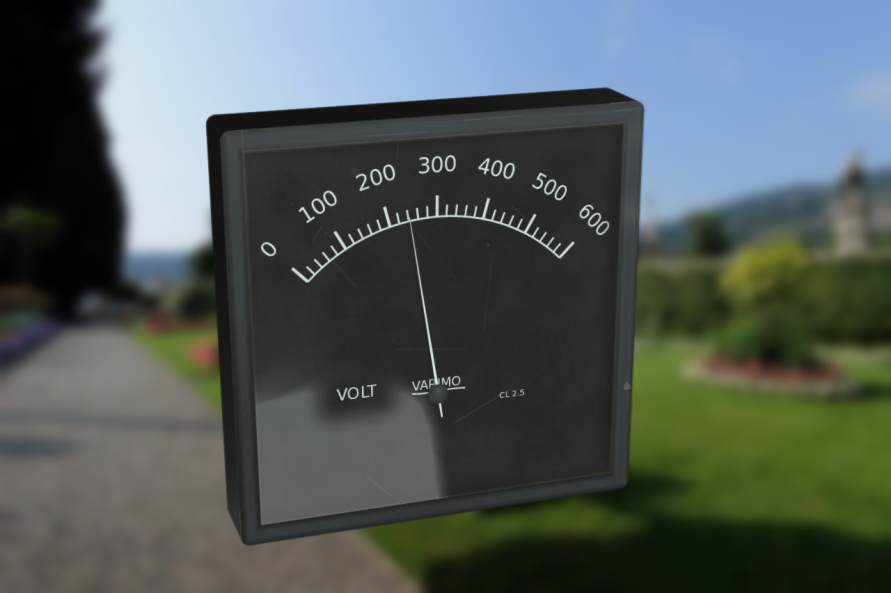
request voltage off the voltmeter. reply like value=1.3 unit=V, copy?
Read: value=240 unit=V
